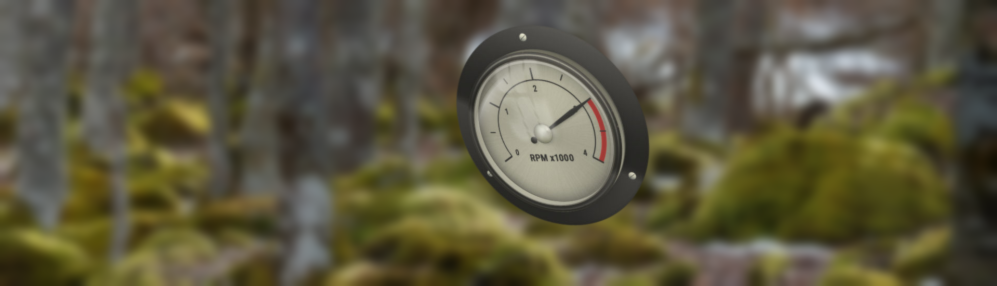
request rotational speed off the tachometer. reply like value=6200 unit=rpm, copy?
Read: value=3000 unit=rpm
